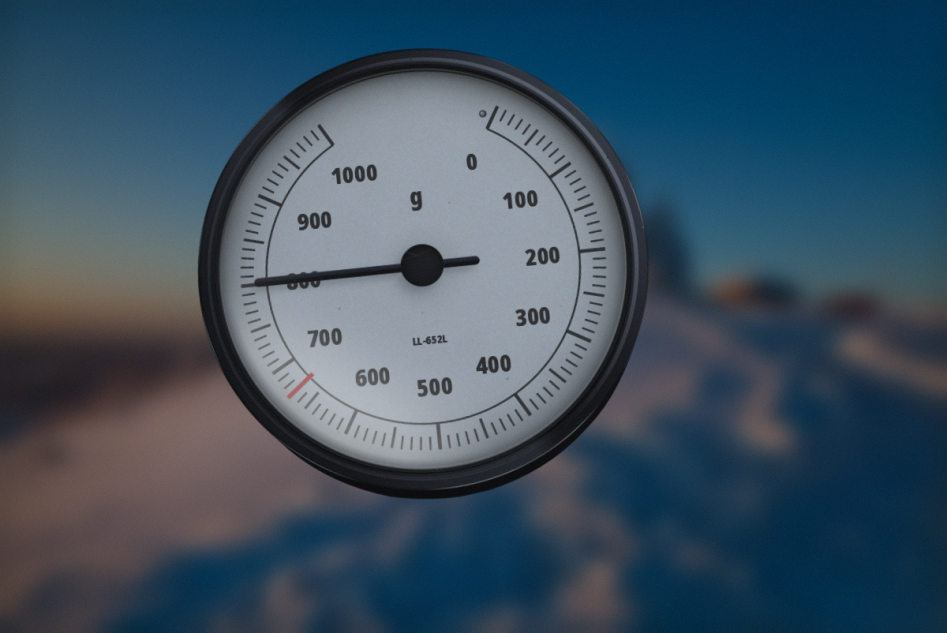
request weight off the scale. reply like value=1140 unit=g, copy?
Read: value=800 unit=g
